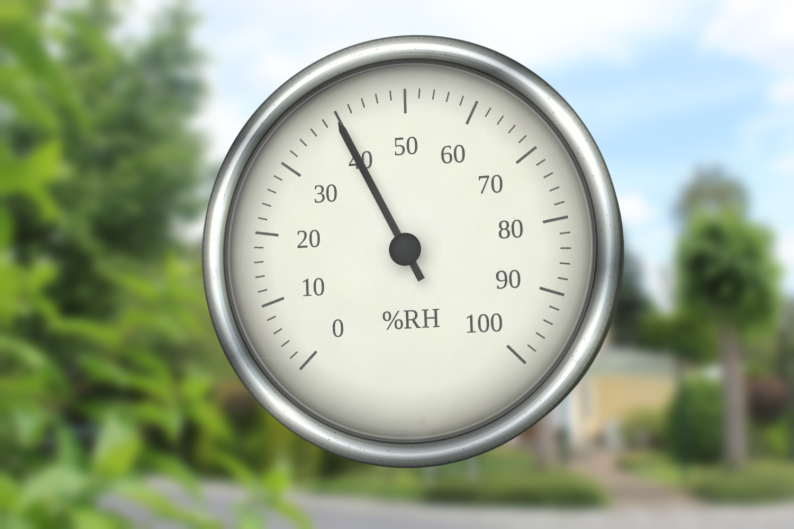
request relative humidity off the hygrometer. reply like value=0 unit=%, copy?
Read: value=40 unit=%
